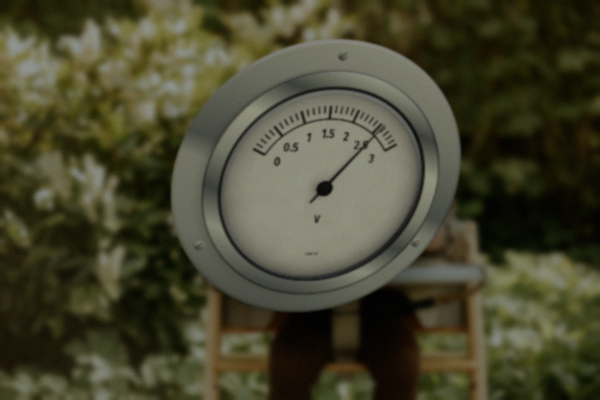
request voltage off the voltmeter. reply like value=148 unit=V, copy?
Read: value=2.5 unit=V
